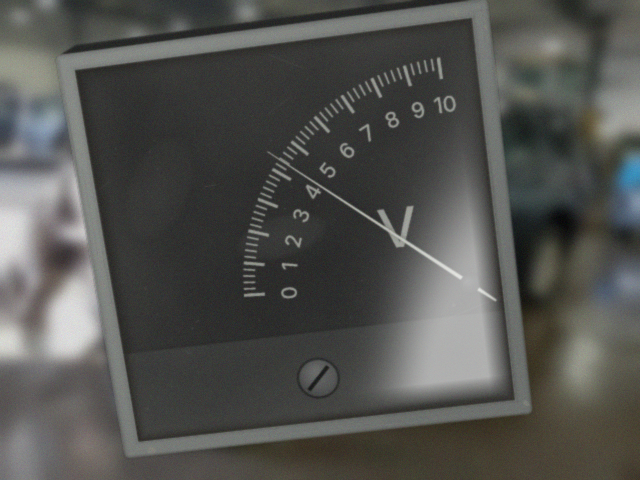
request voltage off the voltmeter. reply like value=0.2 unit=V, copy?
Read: value=4.4 unit=V
